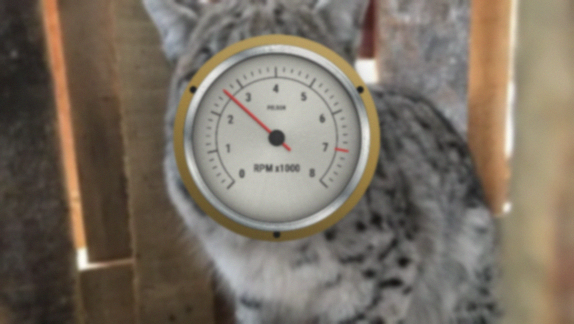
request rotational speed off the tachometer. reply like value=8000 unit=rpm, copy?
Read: value=2600 unit=rpm
